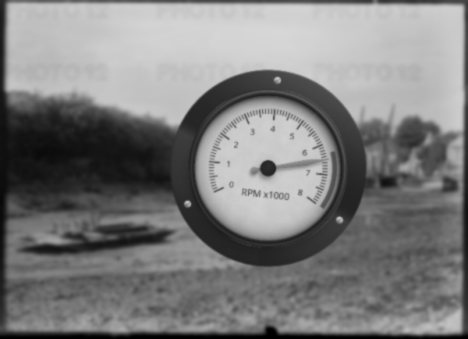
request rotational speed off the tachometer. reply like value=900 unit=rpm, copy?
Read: value=6500 unit=rpm
